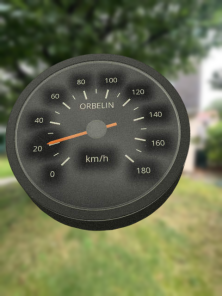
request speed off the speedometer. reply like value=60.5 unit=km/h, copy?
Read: value=20 unit=km/h
